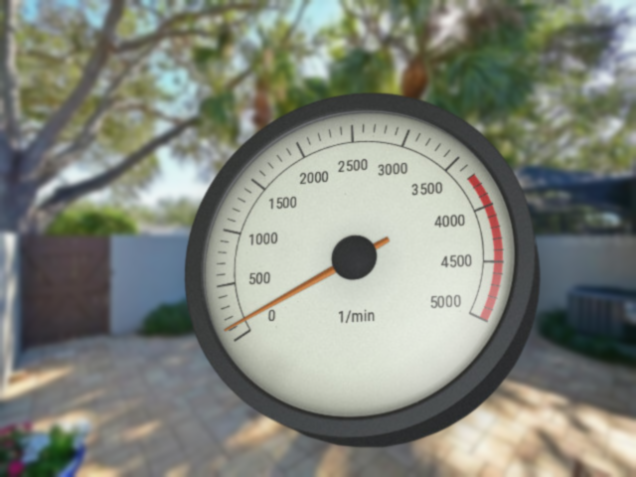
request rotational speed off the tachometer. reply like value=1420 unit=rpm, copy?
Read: value=100 unit=rpm
